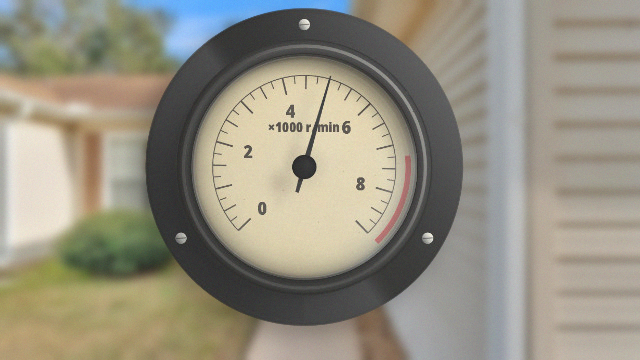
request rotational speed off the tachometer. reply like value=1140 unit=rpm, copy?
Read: value=5000 unit=rpm
